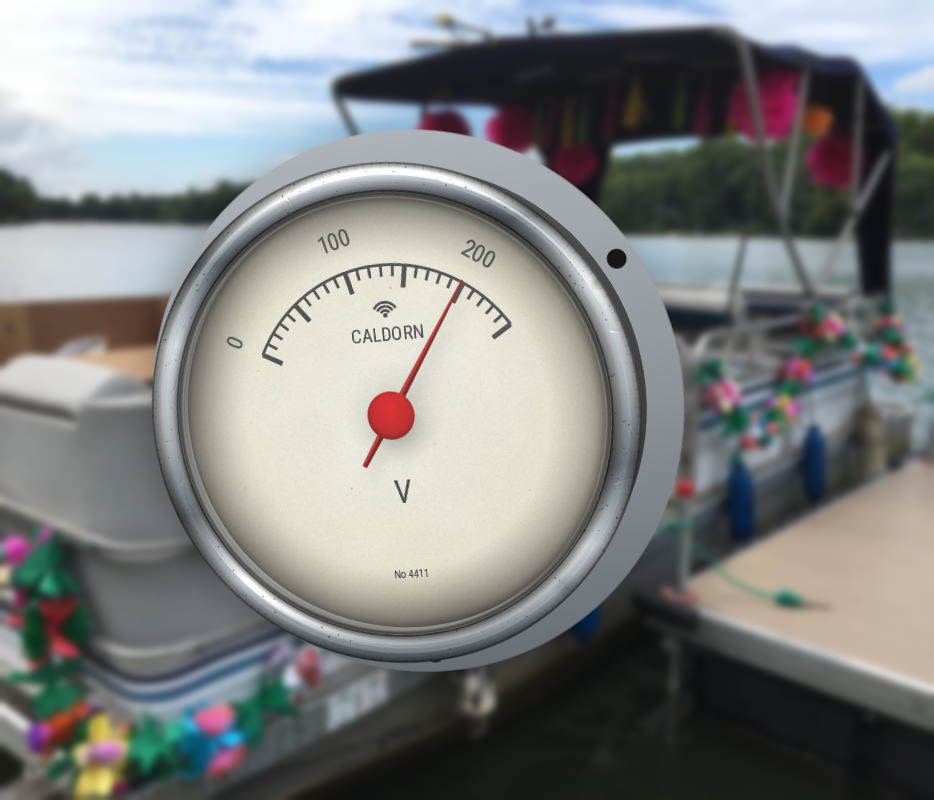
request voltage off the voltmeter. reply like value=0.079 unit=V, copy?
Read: value=200 unit=V
